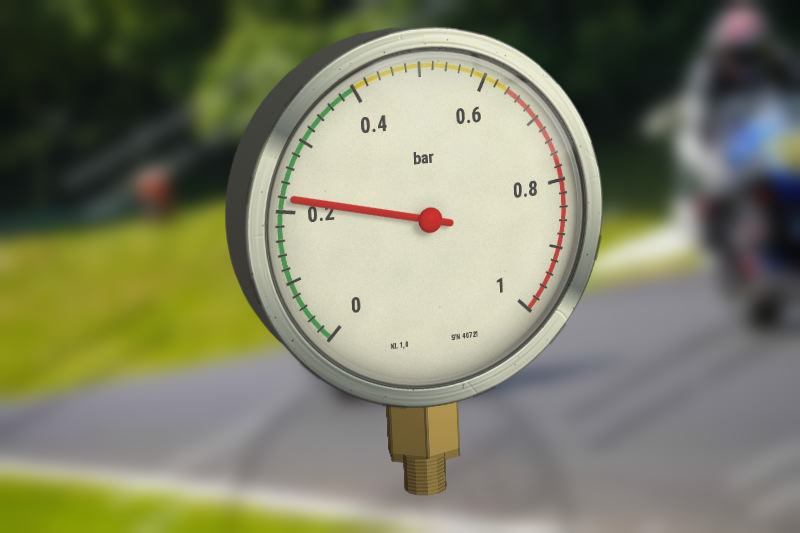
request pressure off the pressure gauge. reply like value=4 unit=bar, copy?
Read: value=0.22 unit=bar
